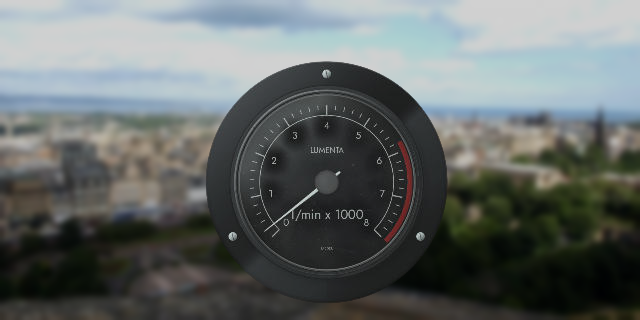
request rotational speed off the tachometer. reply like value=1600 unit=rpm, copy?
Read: value=200 unit=rpm
